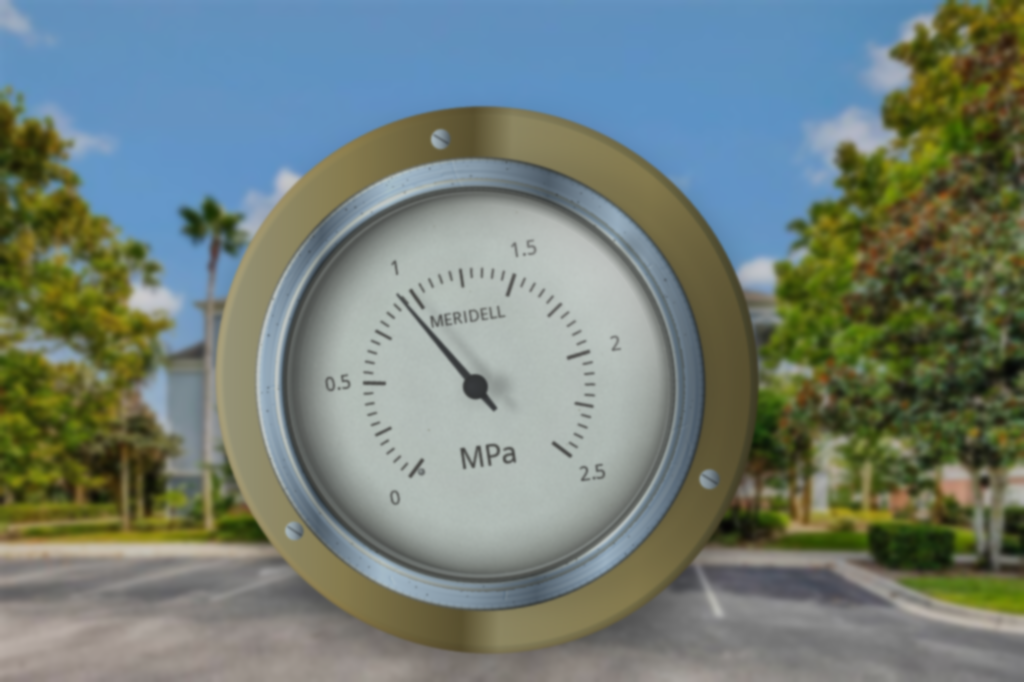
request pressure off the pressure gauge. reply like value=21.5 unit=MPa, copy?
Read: value=0.95 unit=MPa
